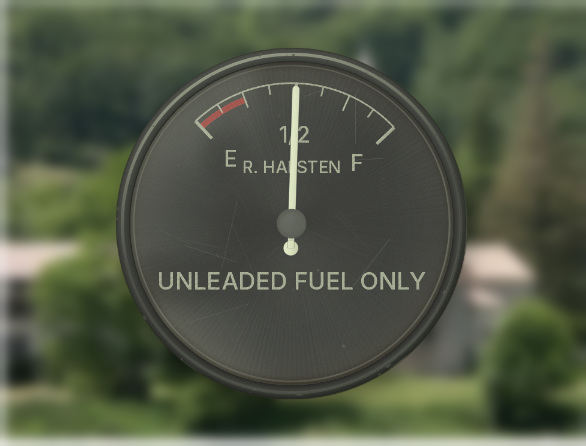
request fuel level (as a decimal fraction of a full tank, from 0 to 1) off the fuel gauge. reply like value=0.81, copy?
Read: value=0.5
